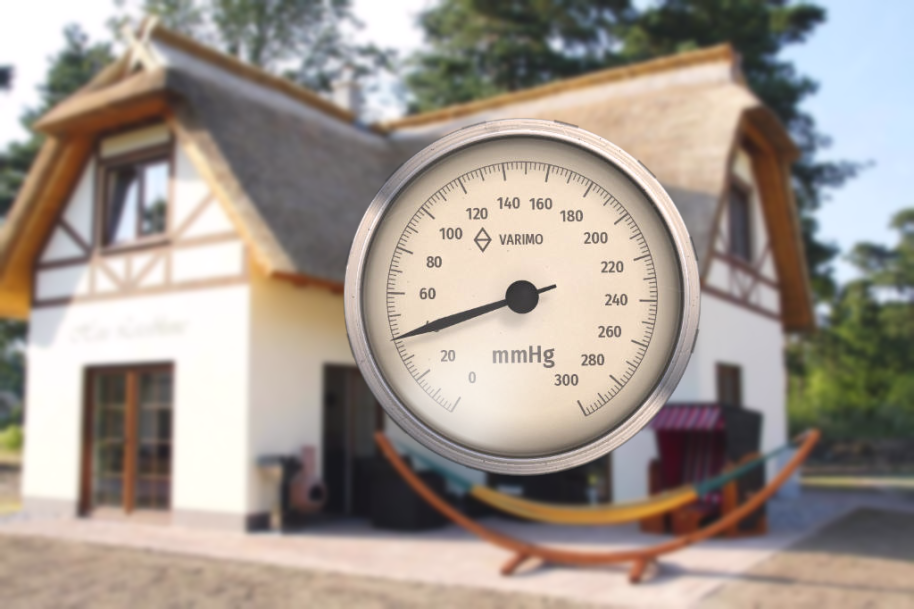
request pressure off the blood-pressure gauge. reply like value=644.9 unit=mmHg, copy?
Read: value=40 unit=mmHg
